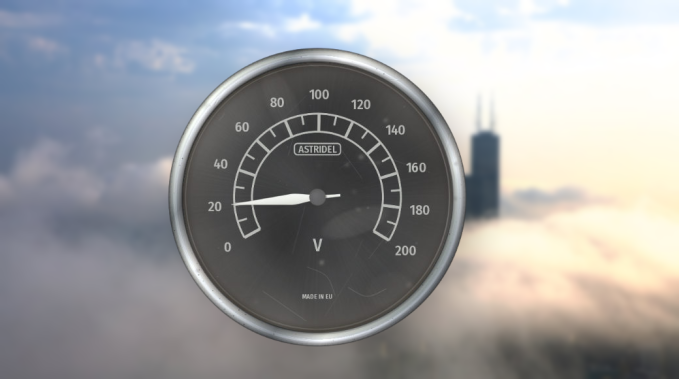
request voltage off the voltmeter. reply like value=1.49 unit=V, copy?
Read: value=20 unit=V
